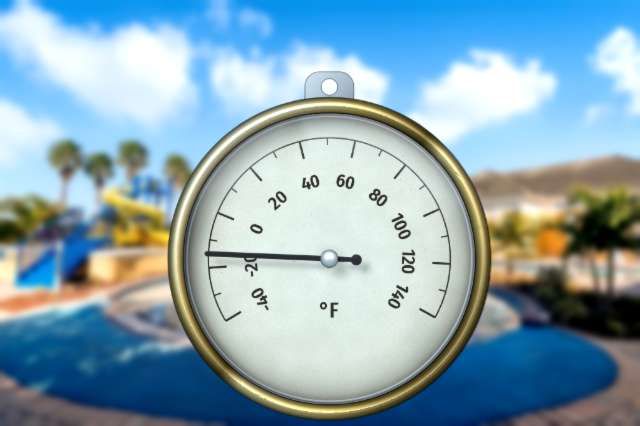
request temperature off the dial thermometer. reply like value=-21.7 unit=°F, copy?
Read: value=-15 unit=°F
